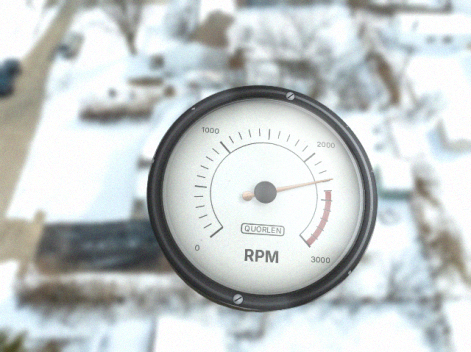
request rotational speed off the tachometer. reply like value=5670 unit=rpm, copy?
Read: value=2300 unit=rpm
